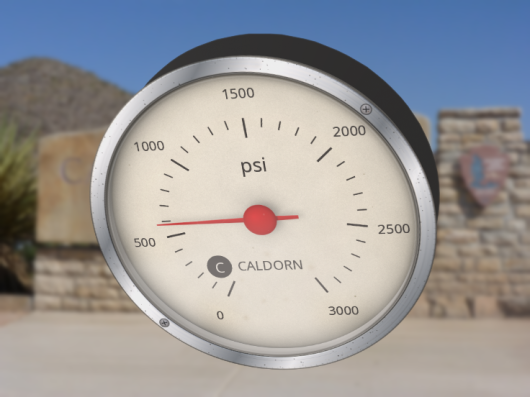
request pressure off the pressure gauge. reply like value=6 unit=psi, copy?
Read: value=600 unit=psi
